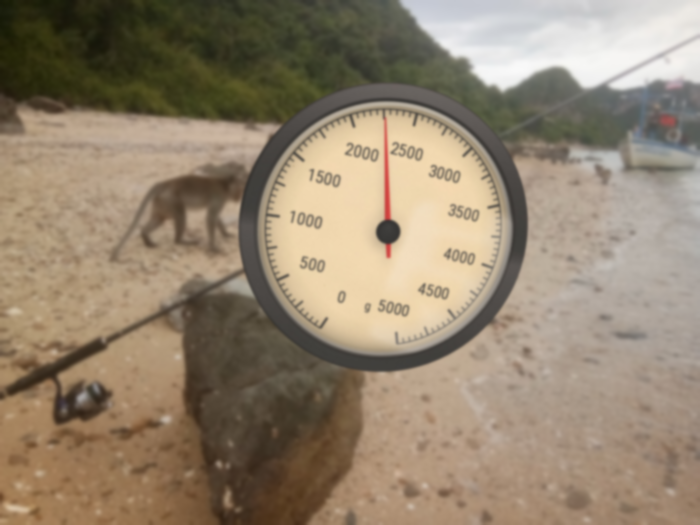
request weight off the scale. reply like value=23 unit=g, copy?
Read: value=2250 unit=g
